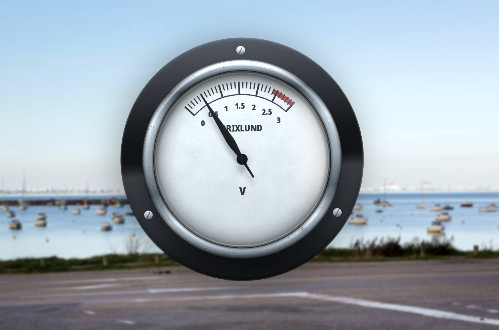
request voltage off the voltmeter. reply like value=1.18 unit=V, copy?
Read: value=0.5 unit=V
